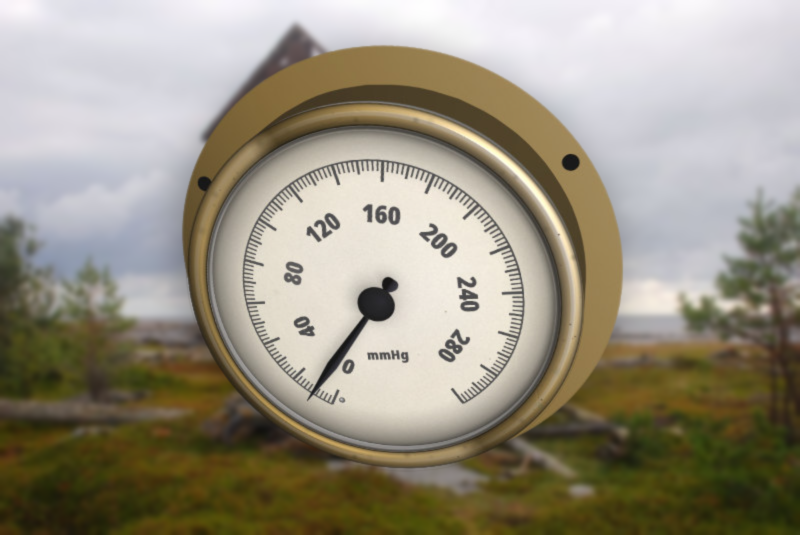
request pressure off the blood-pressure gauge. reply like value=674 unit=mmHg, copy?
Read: value=10 unit=mmHg
